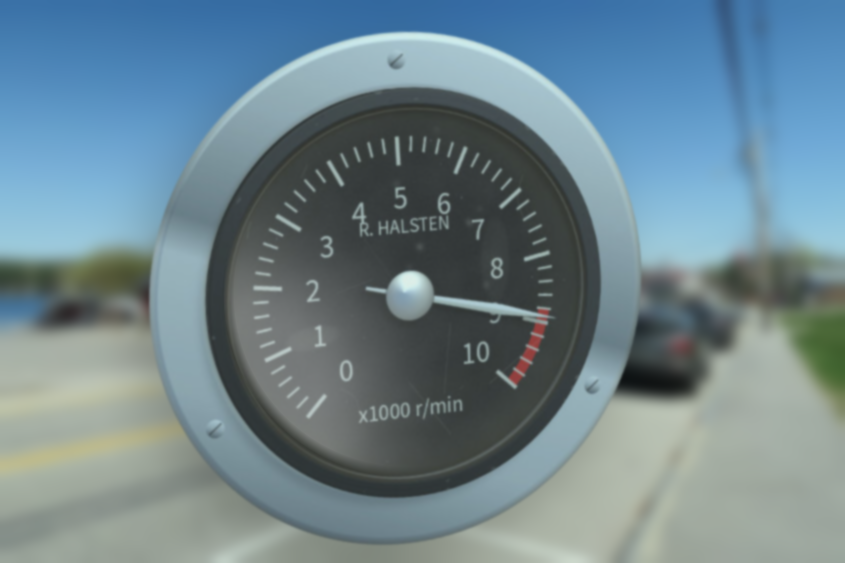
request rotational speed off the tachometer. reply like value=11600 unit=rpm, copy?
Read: value=8900 unit=rpm
